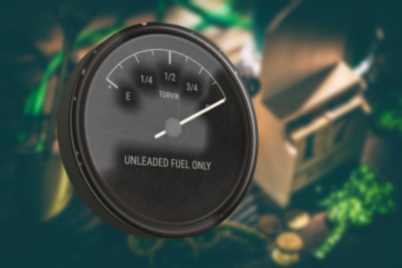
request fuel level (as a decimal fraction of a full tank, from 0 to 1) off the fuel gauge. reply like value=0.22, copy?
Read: value=1
